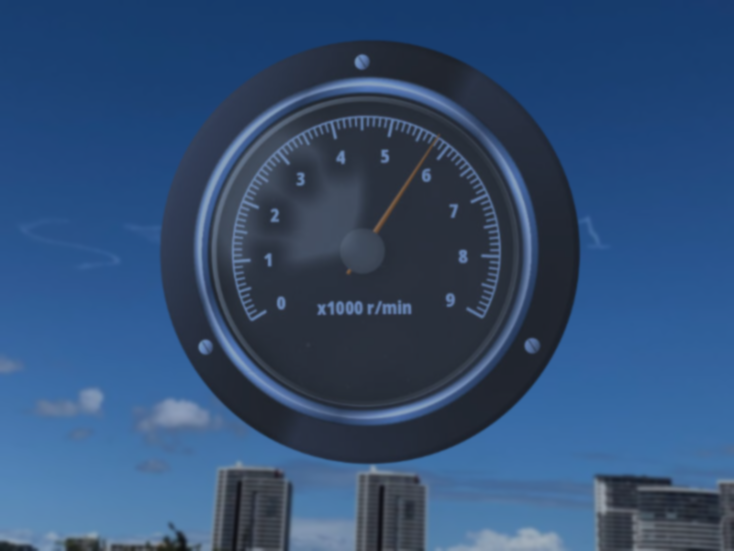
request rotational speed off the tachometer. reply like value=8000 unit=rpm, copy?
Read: value=5800 unit=rpm
